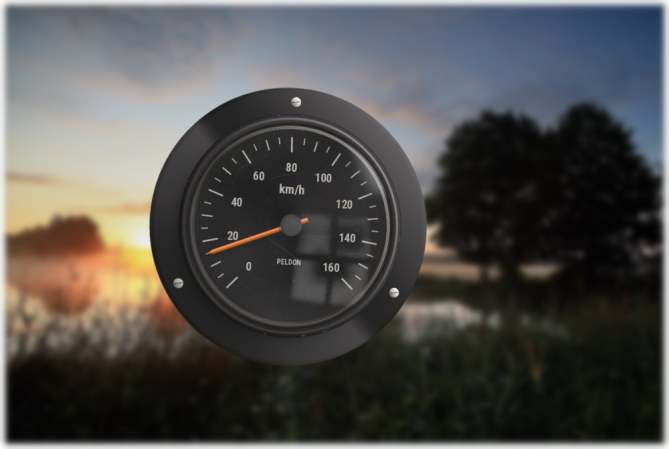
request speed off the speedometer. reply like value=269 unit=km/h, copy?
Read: value=15 unit=km/h
